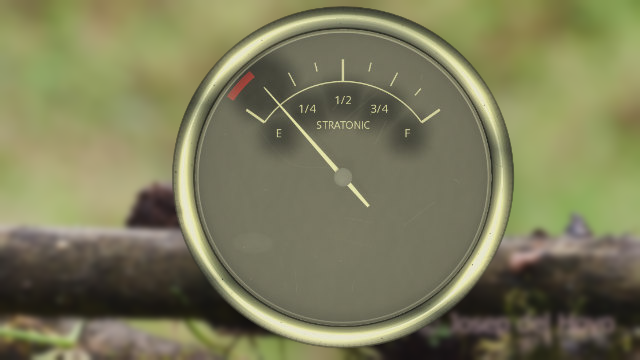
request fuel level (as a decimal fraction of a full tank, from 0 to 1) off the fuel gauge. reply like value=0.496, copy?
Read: value=0.125
